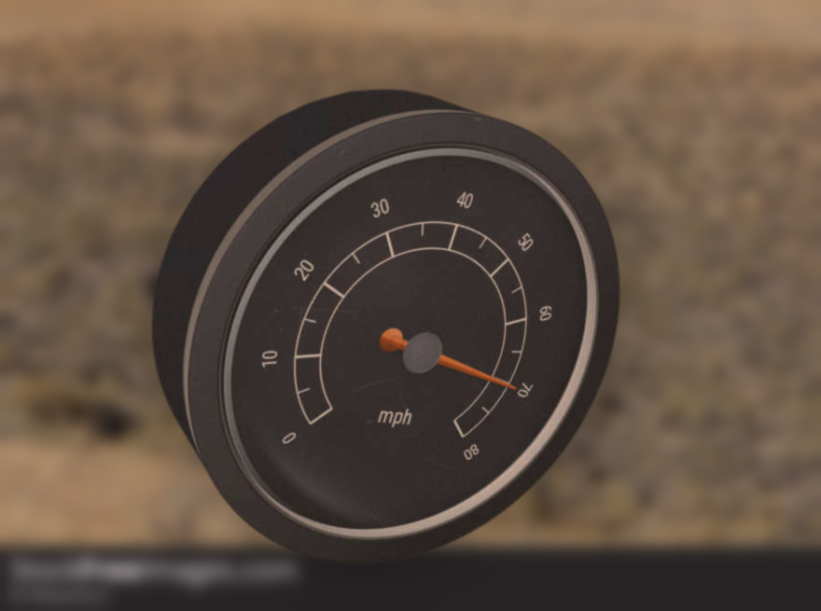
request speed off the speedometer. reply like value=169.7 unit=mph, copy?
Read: value=70 unit=mph
